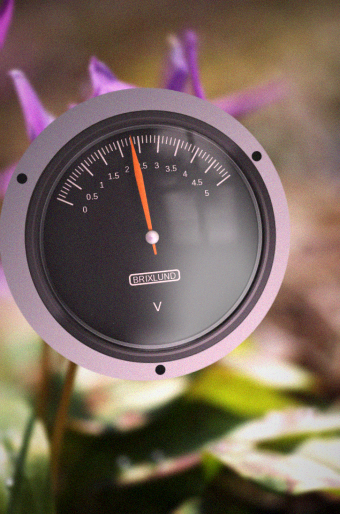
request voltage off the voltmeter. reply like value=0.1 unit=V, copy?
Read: value=2.3 unit=V
